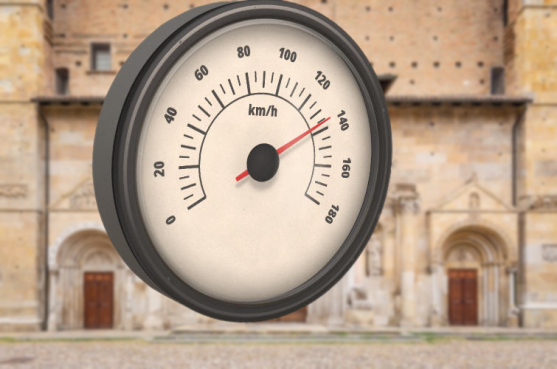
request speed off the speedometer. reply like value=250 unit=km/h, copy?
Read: value=135 unit=km/h
